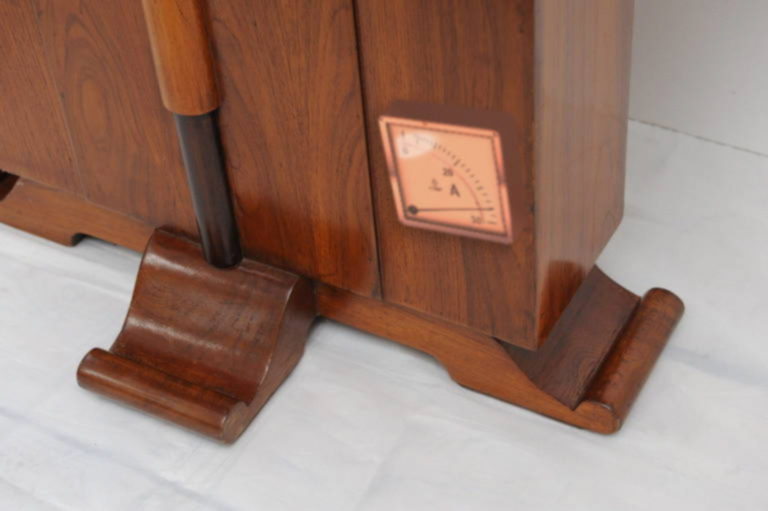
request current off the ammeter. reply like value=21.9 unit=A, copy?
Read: value=28 unit=A
